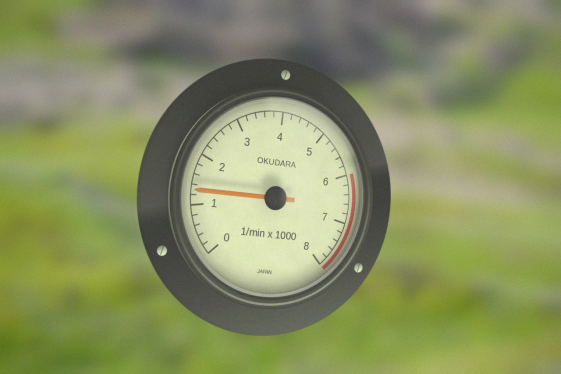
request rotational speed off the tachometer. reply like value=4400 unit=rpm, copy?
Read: value=1300 unit=rpm
